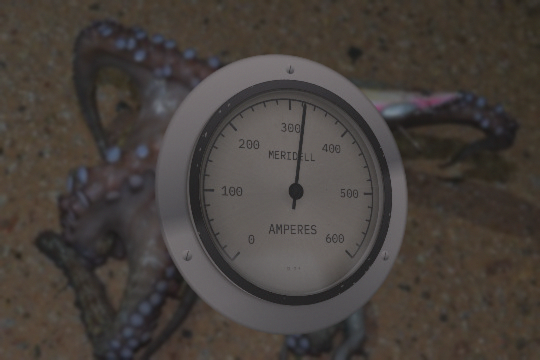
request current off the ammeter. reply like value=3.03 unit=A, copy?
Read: value=320 unit=A
